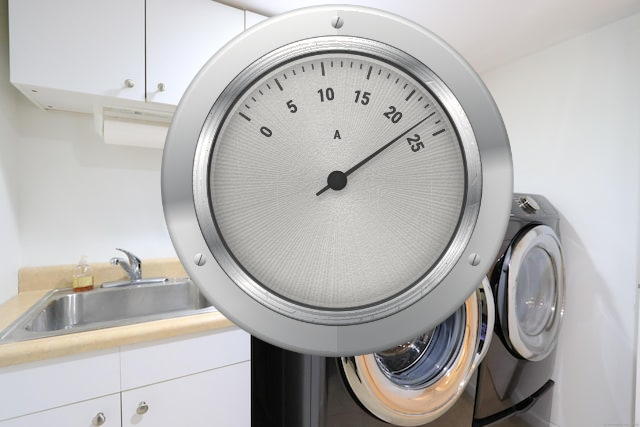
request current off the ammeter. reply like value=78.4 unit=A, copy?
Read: value=23 unit=A
